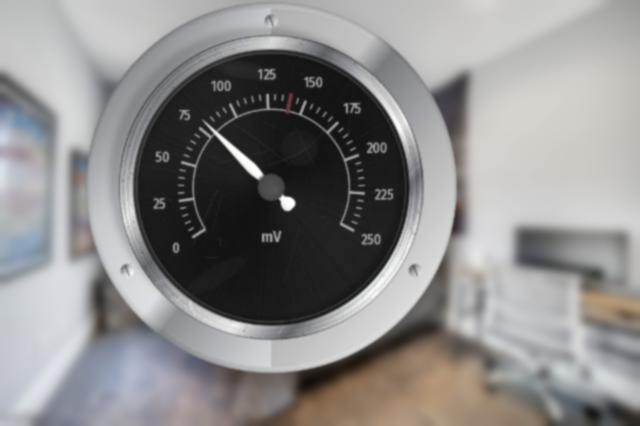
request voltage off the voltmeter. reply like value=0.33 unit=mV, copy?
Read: value=80 unit=mV
